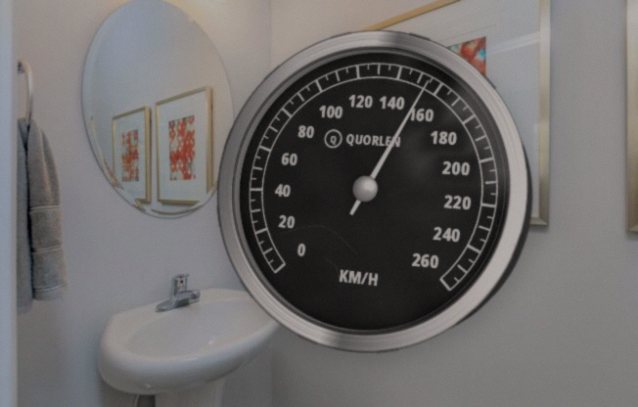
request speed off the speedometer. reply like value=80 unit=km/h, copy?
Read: value=155 unit=km/h
